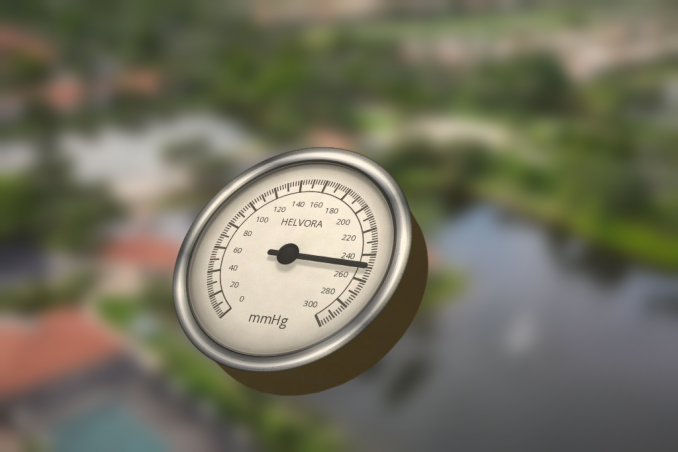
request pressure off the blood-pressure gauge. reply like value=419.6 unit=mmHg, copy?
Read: value=250 unit=mmHg
